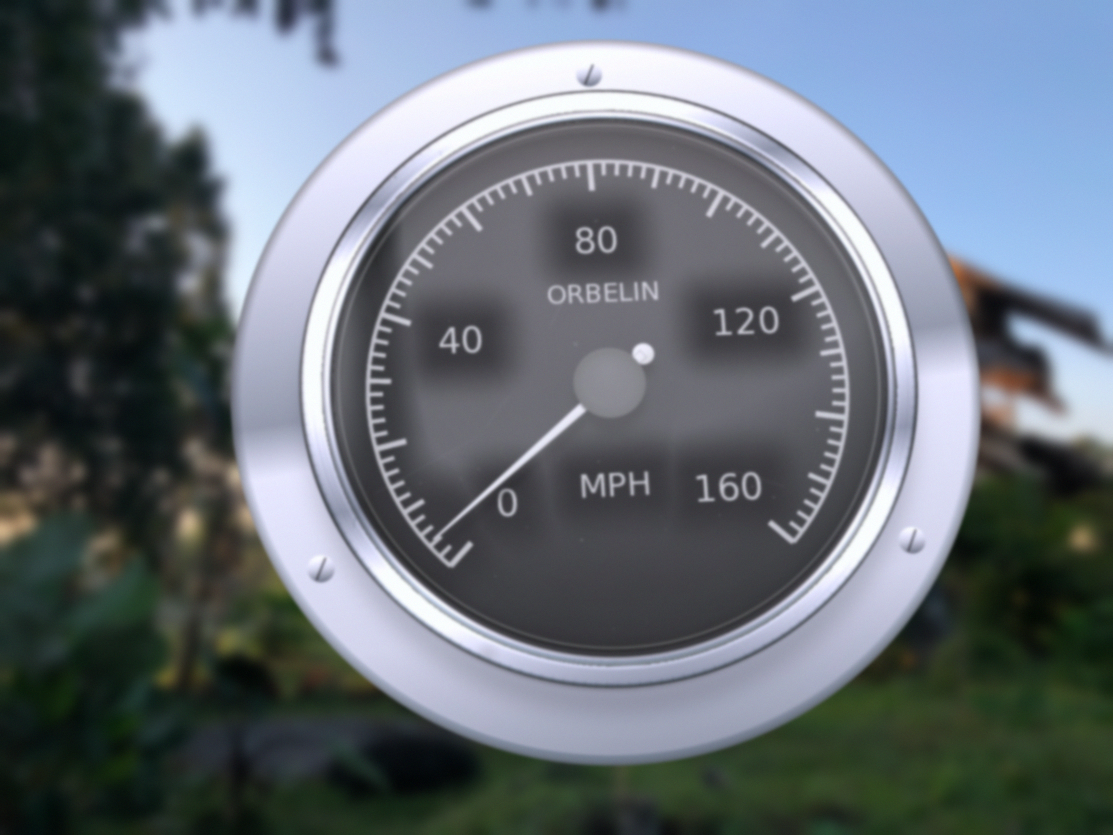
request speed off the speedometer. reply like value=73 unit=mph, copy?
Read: value=4 unit=mph
